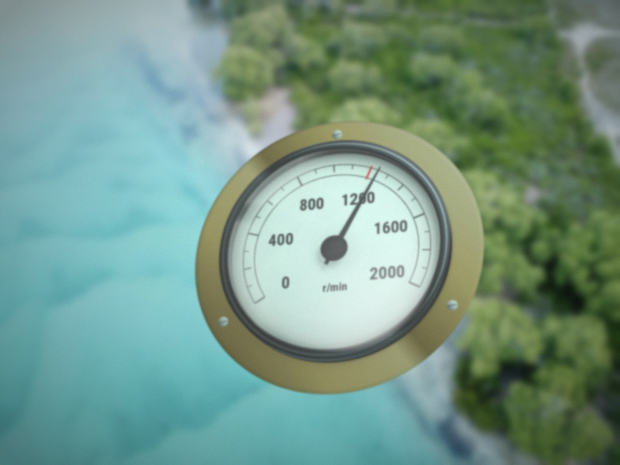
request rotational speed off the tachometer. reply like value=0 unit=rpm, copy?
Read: value=1250 unit=rpm
